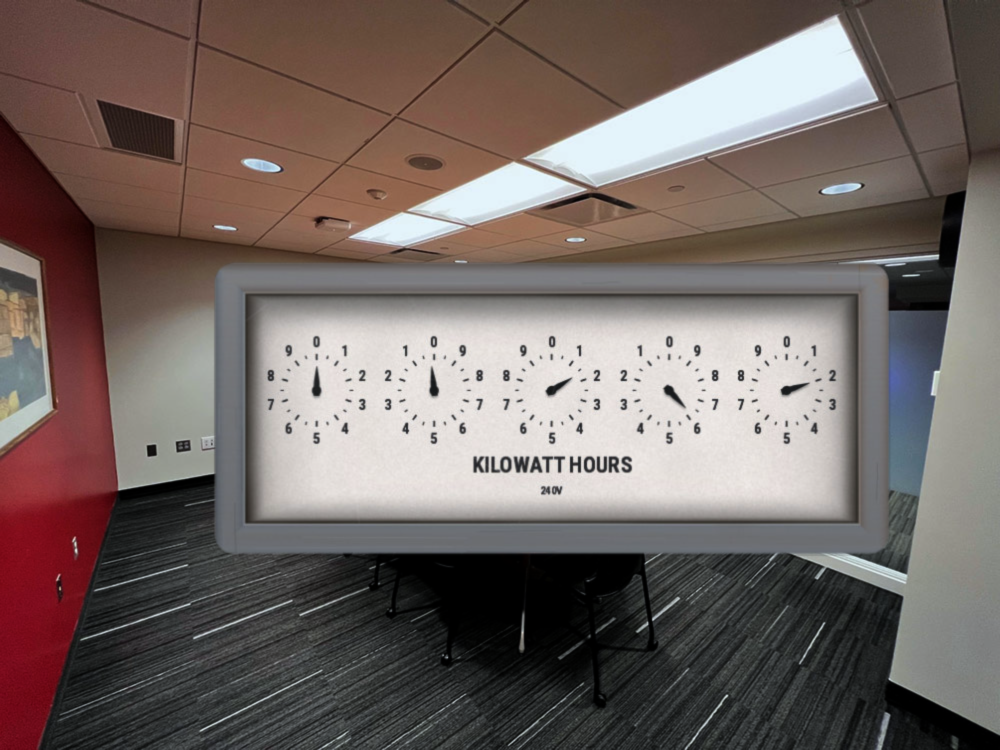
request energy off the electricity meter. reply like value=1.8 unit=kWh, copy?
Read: value=162 unit=kWh
